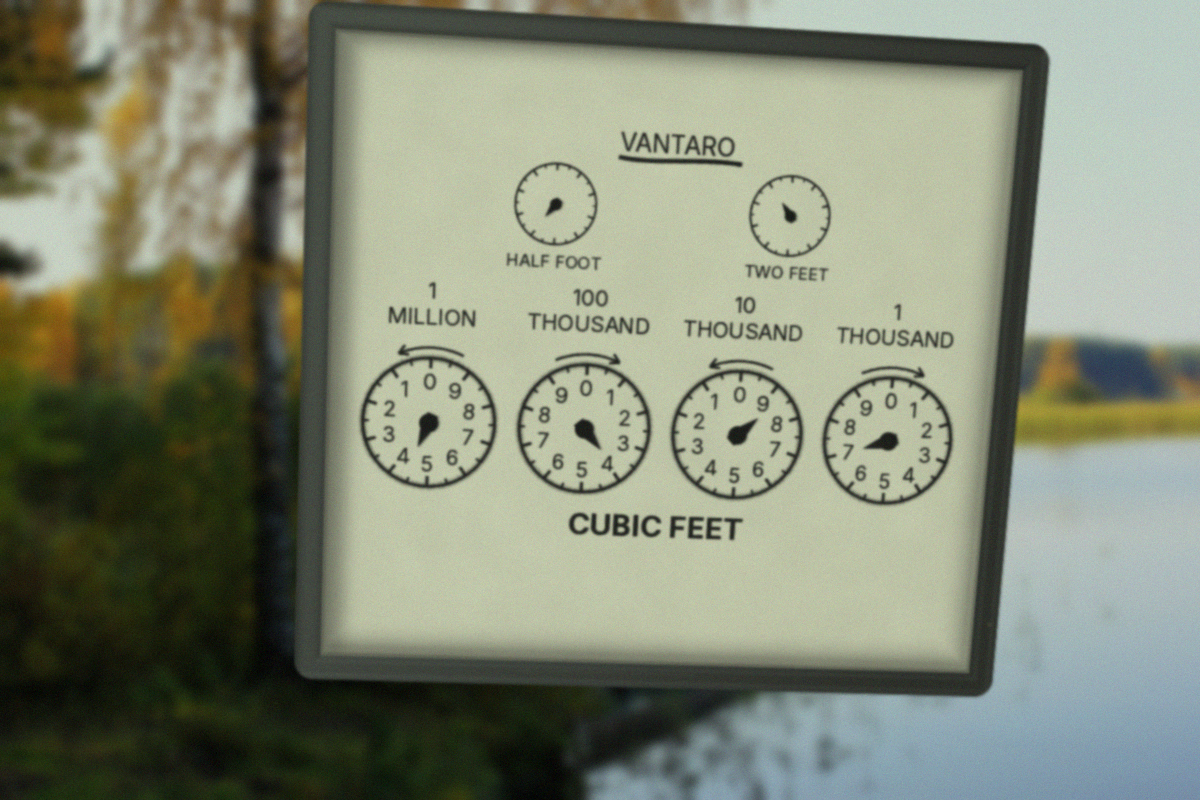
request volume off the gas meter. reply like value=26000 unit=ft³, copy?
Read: value=438700 unit=ft³
